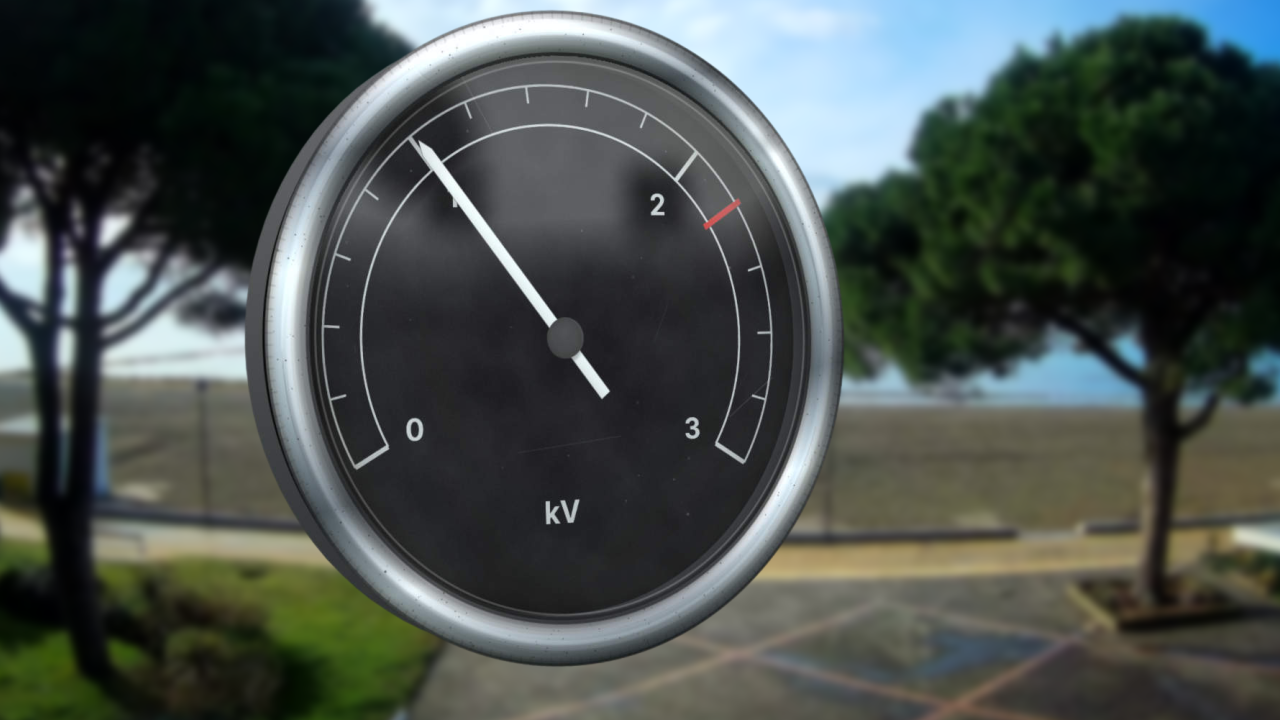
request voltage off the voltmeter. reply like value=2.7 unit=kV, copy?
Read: value=1 unit=kV
